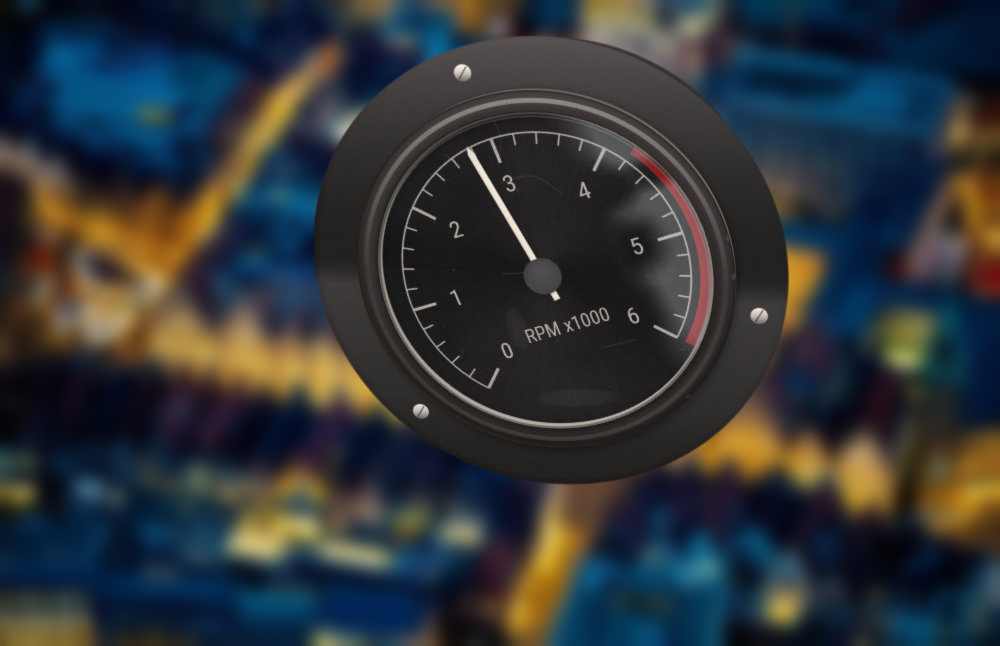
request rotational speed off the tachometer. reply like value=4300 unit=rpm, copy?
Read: value=2800 unit=rpm
